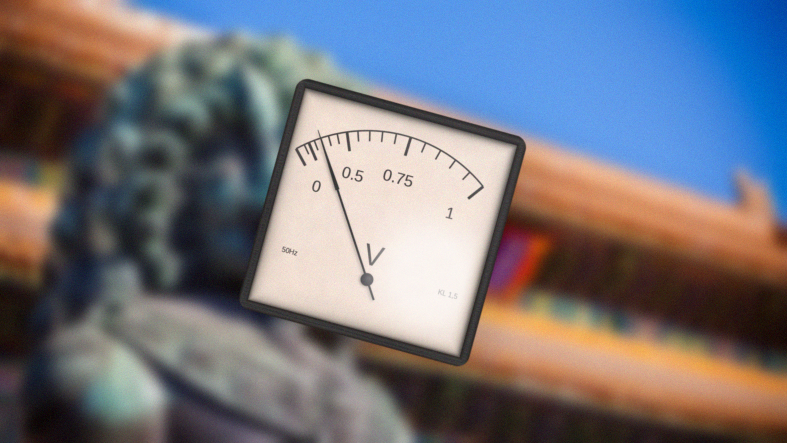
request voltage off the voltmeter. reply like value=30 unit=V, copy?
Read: value=0.35 unit=V
